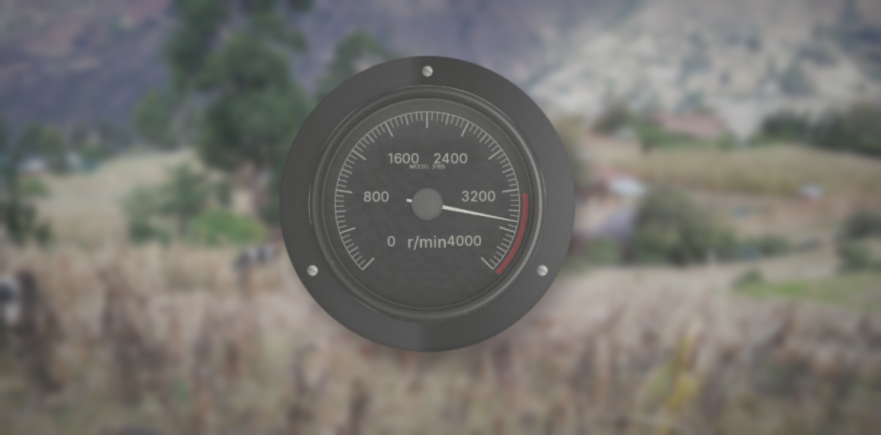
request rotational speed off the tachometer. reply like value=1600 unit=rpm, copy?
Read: value=3500 unit=rpm
